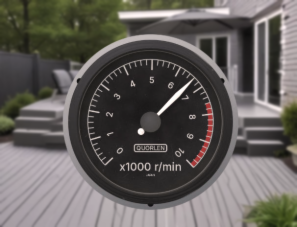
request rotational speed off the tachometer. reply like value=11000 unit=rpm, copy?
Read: value=6600 unit=rpm
